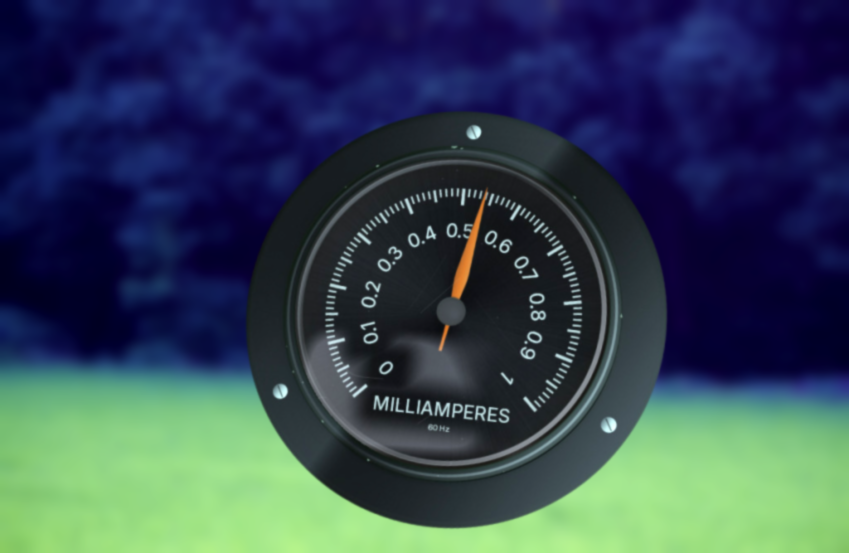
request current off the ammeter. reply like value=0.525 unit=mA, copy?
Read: value=0.54 unit=mA
